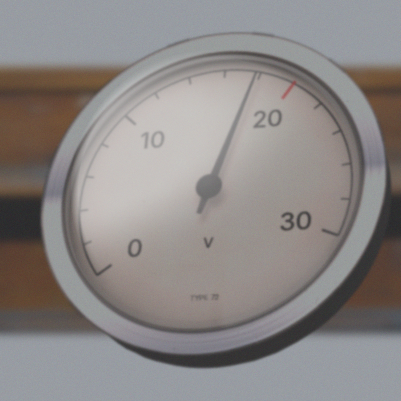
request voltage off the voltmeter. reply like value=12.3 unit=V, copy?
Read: value=18 unit=V
